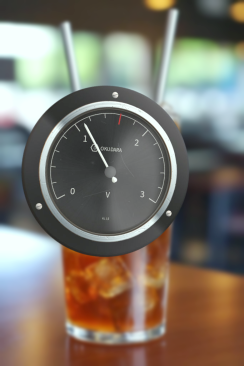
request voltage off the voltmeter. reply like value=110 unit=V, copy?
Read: value=1.1 unit=V
